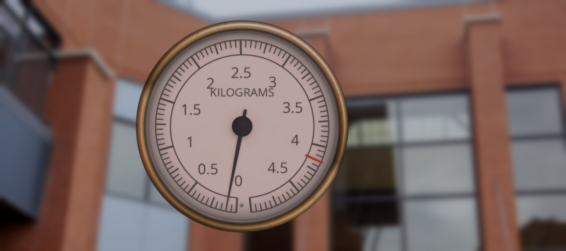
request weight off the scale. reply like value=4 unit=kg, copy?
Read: value=0.1 unit=kg
